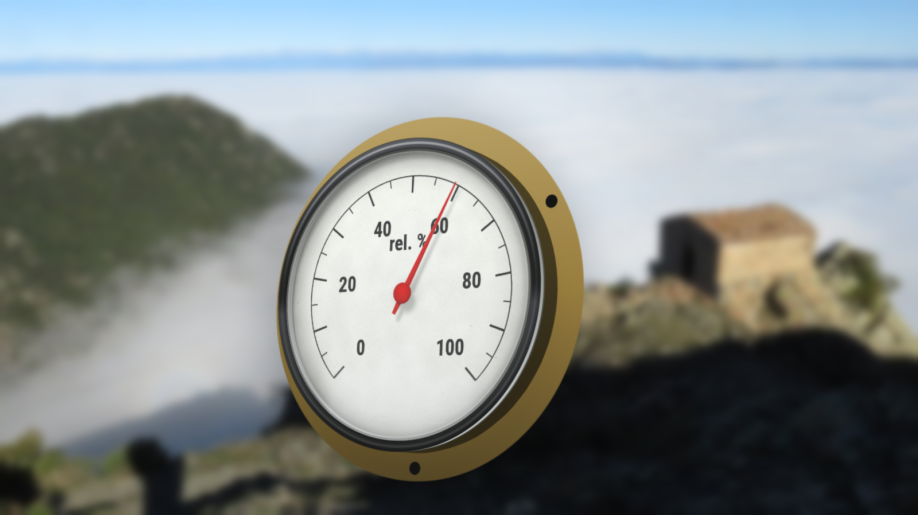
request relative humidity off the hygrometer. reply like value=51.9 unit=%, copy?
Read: value=60 unit=%
